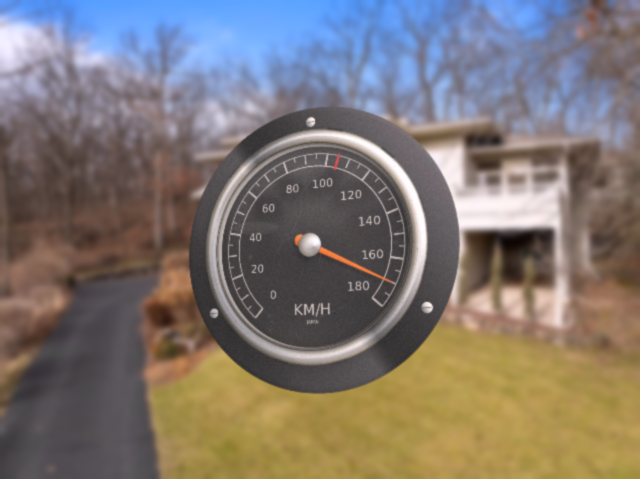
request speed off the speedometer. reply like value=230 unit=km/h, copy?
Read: value=170 unit=km/h
